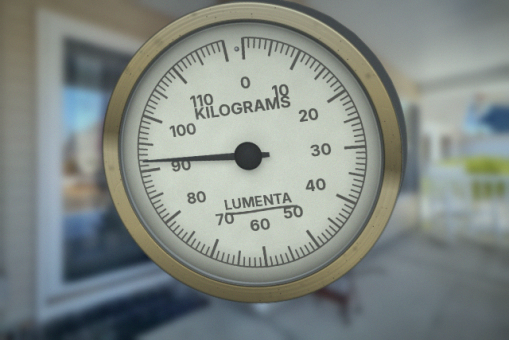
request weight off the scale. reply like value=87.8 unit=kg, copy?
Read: value=92 unit=kg
